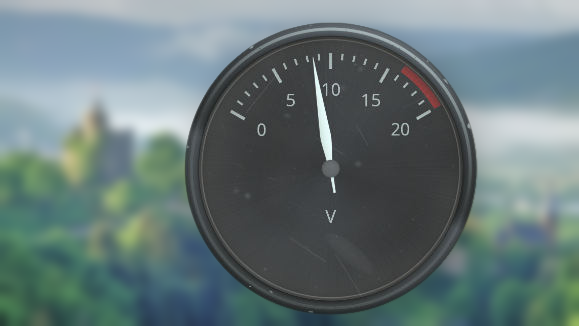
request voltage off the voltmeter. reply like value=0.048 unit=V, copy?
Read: value=8.5 unit=V
